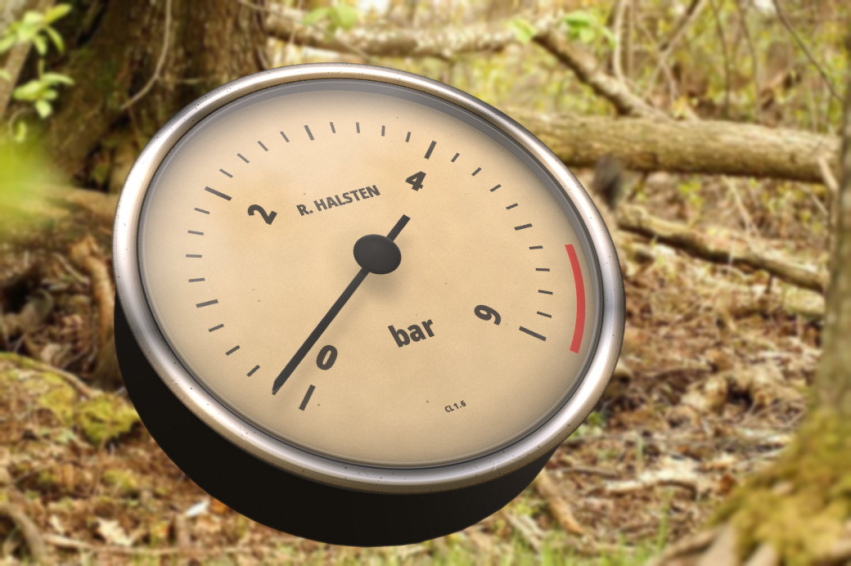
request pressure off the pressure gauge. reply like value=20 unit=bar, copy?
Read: value=0.2 unit=bar
